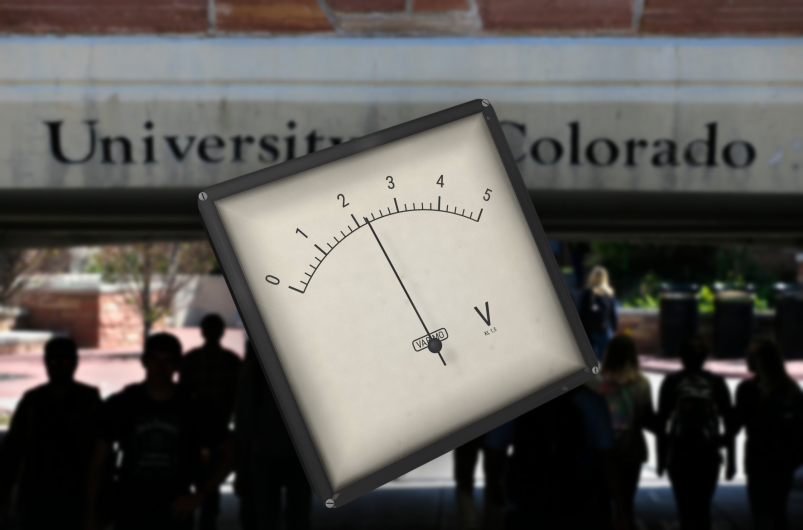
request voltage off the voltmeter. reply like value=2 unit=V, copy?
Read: value=2.2 unit=V
